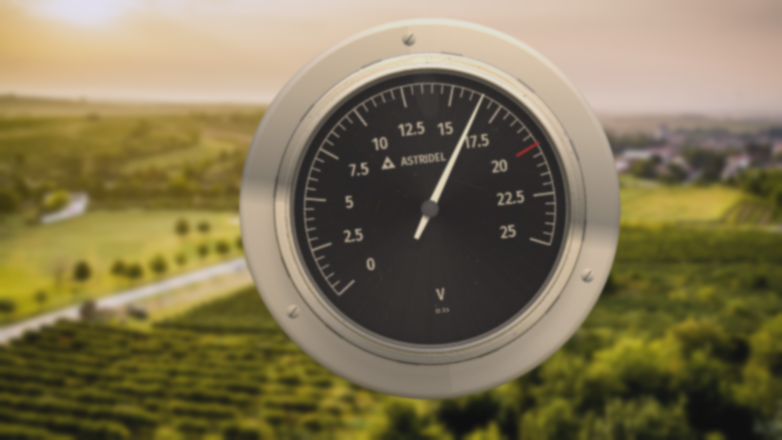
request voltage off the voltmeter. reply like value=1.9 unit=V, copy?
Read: value=16.5 unit=V
